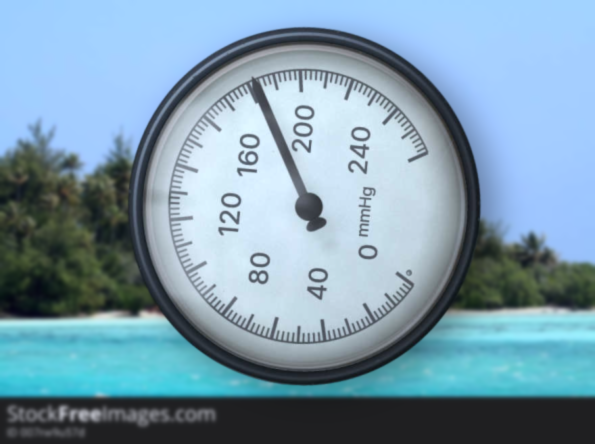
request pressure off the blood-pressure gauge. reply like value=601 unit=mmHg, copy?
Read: value=182 unit=mmHg
